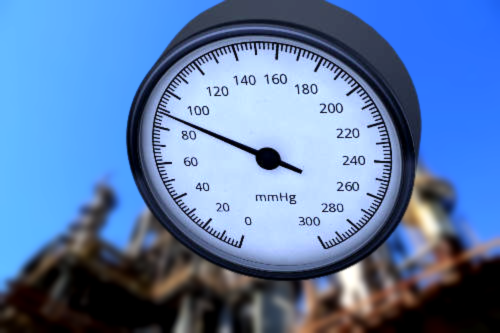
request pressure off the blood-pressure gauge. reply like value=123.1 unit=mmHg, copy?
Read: value=90 unit=mmHg
